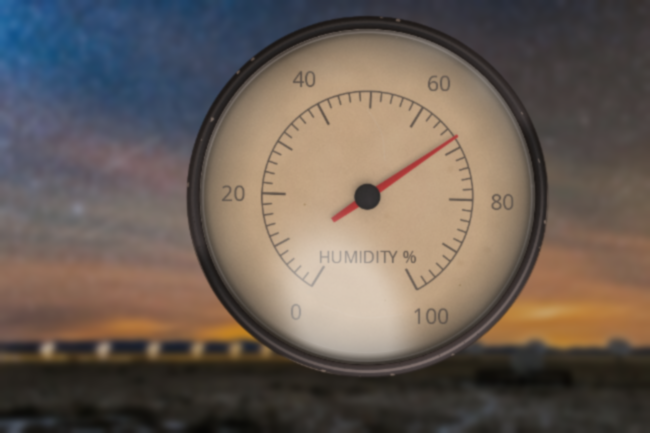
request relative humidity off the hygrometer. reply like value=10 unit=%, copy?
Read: value=68 unit=%
